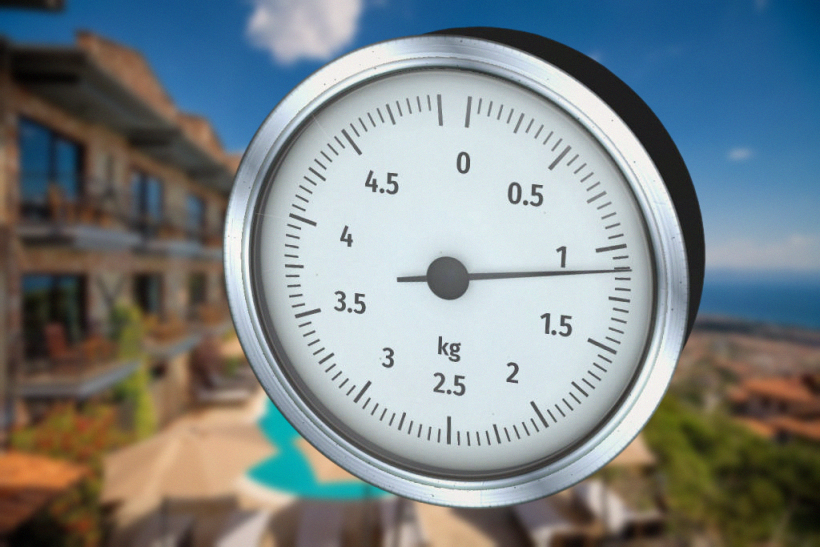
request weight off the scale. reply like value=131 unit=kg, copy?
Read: value=1.1 unit=kg
